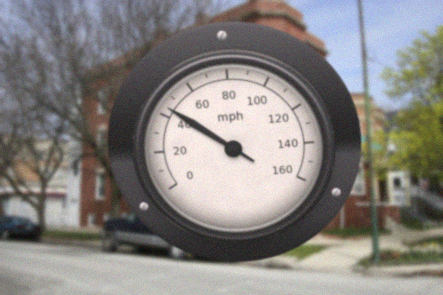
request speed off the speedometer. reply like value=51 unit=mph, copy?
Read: value=45 unit=mph
